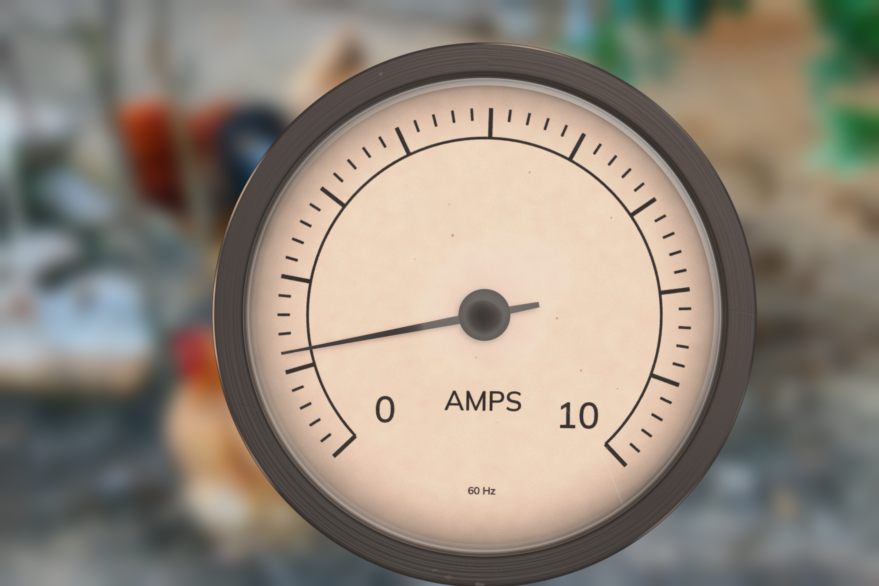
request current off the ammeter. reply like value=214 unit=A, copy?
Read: value=1.2 unit=A
